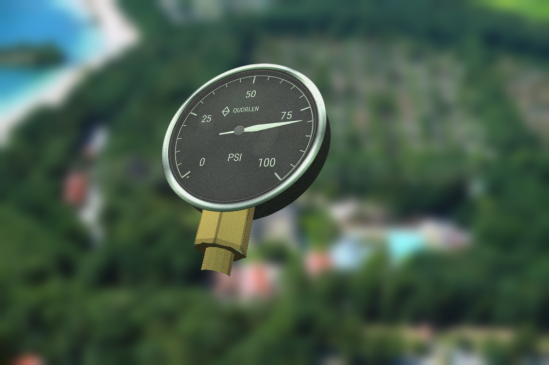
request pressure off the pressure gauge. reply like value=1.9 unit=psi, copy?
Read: value=80 unit=psi
